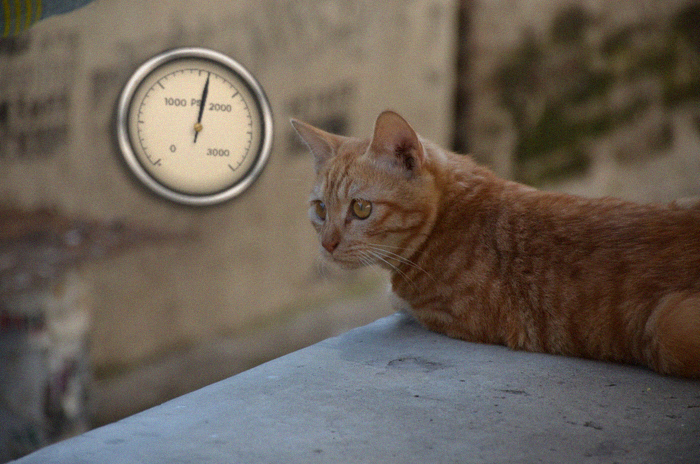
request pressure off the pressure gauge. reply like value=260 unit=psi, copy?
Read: value=1600 unit=psi
